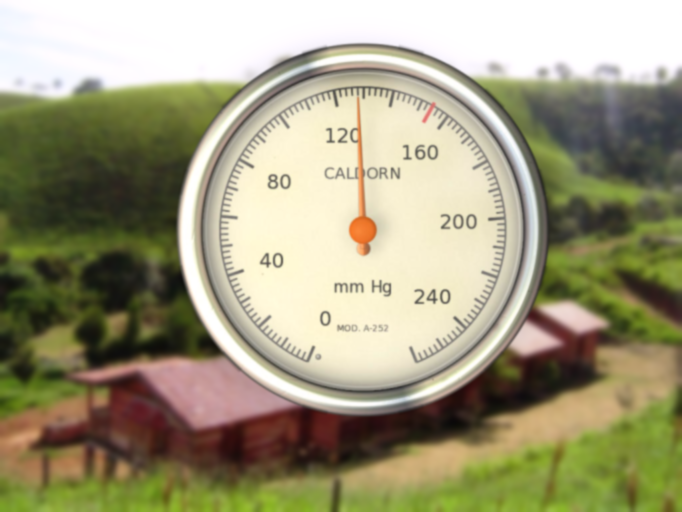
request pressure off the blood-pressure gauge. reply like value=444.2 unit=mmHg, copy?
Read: value=128 unit=mmHg
